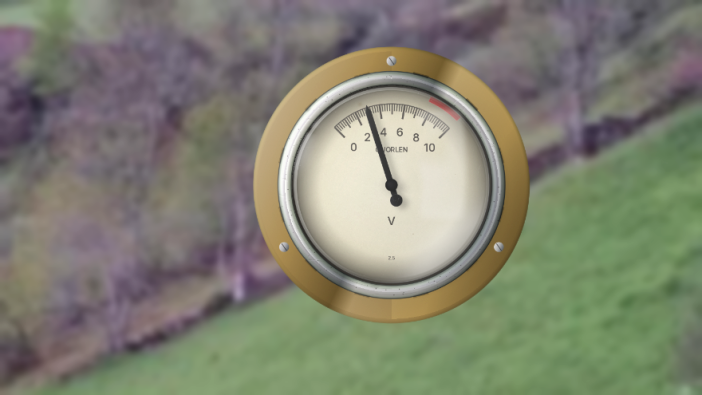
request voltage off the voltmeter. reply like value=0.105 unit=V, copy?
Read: value=3 unit=V
